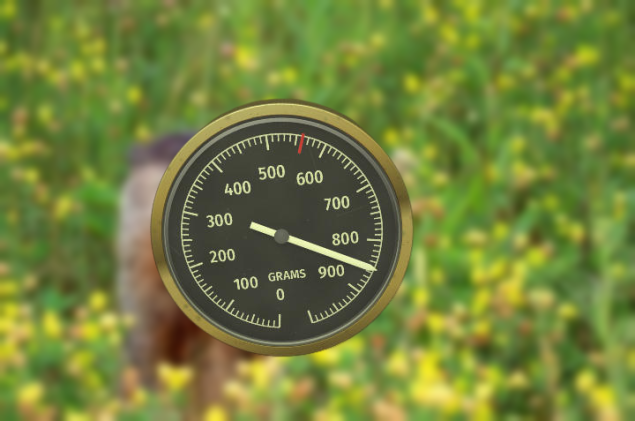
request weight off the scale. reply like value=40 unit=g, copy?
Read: value=850 unit=g
